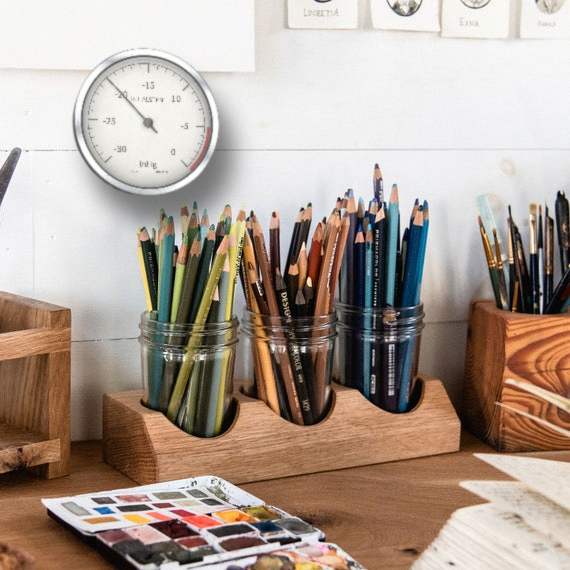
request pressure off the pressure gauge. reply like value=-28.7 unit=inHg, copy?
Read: value=-20 unit=inHg
